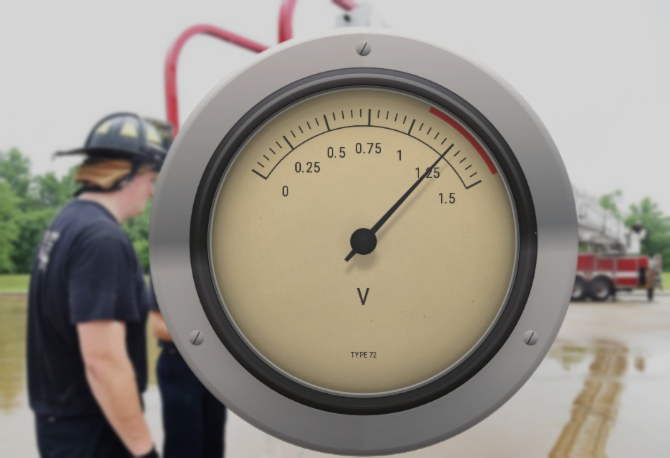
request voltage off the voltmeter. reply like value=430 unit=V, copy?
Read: value=1.25 unit=V
